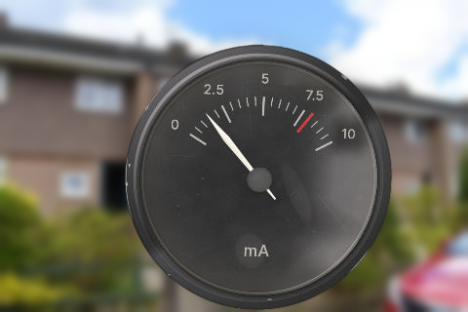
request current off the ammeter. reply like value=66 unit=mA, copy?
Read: value=1.5 unit=mA
